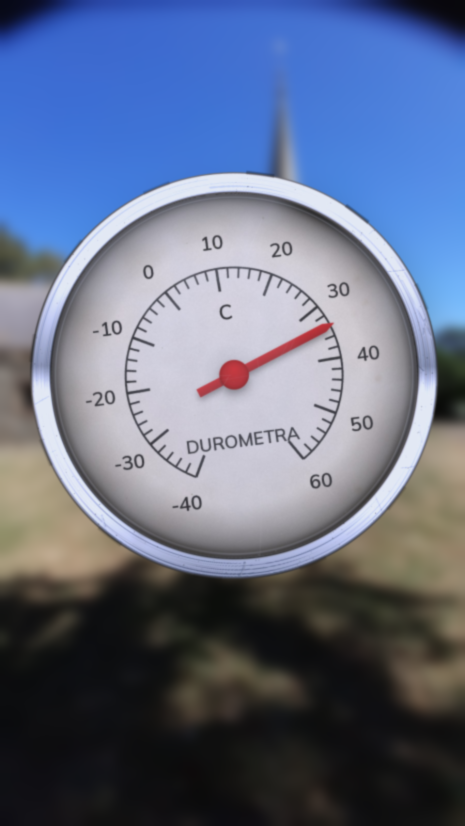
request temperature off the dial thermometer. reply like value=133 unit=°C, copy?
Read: value=34 unit=°C
